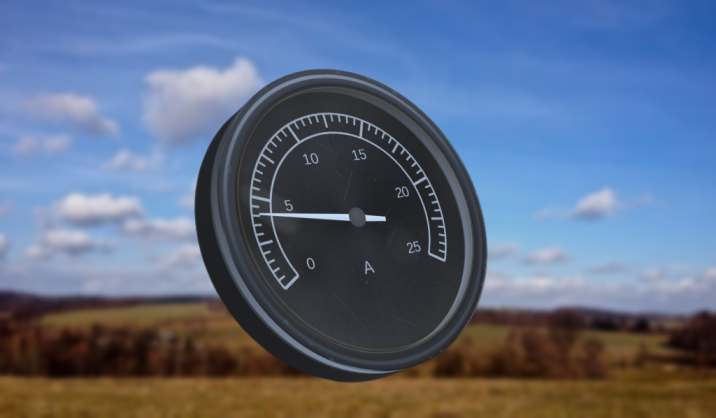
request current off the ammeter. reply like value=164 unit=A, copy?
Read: value=4 unit=A
